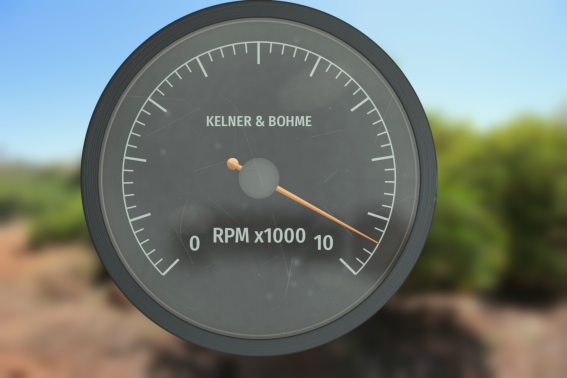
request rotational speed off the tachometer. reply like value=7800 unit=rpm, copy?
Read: value=9400 unit=rpm
